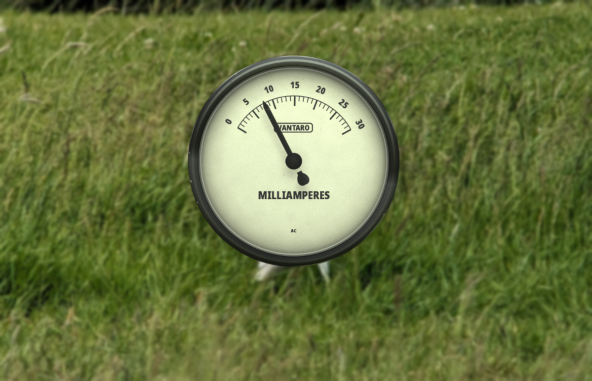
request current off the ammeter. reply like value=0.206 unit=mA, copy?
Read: value=8 unit=mA
